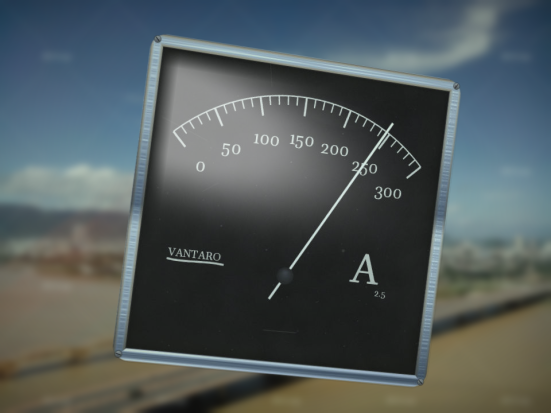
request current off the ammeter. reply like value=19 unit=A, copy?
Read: value=245 unit=A
